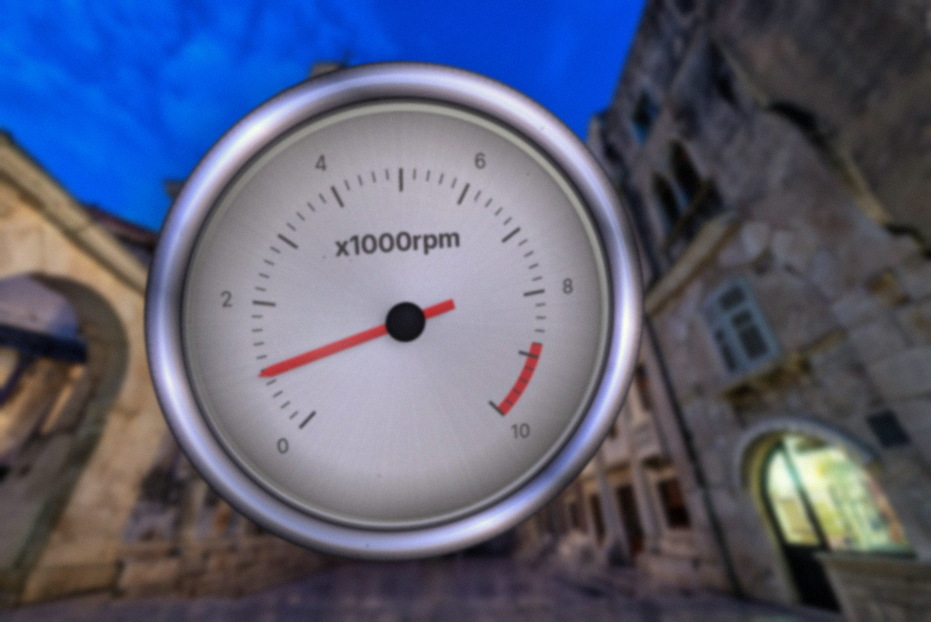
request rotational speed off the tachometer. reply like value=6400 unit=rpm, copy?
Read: value=1000 unit=rpm
